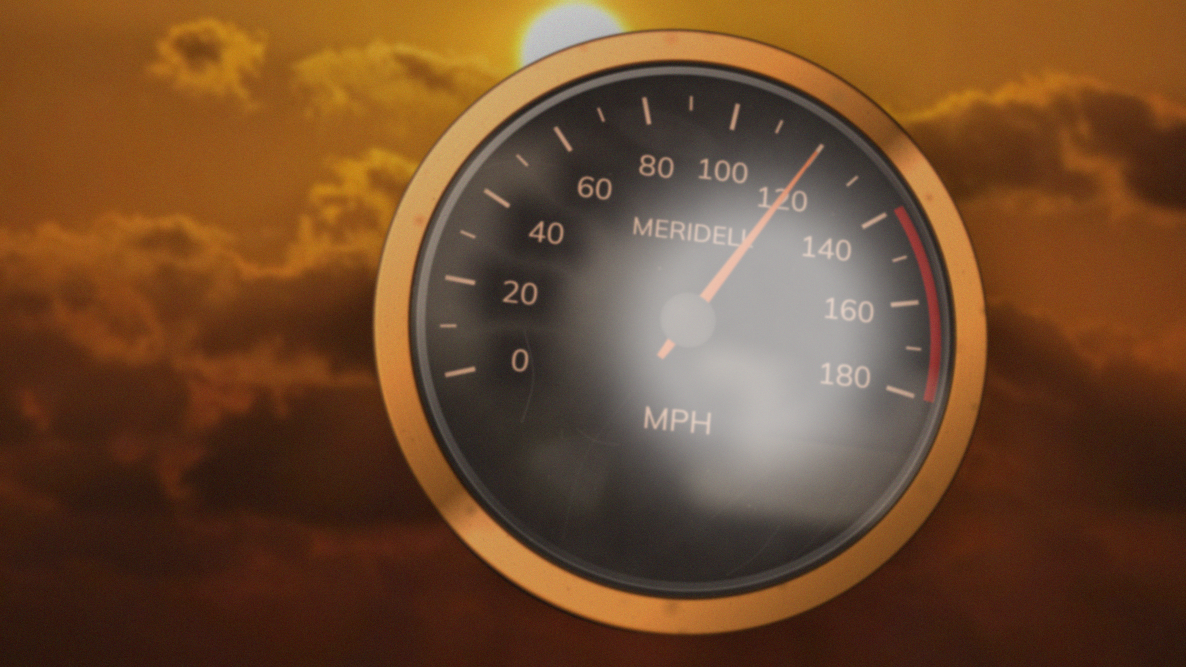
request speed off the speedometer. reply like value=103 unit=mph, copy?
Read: value=120 unit=mph
